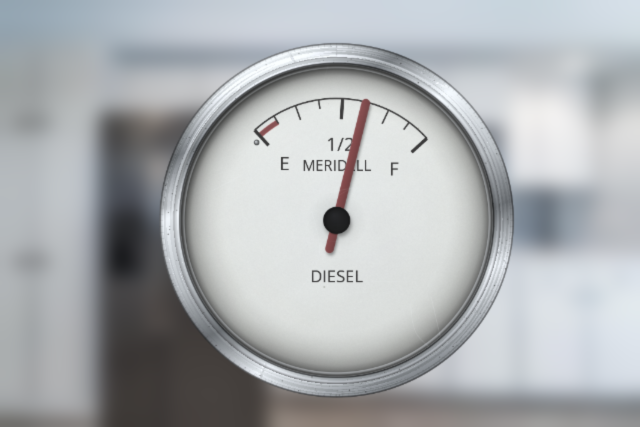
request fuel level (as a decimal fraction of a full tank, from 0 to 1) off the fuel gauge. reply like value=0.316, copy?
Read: value=0.625
